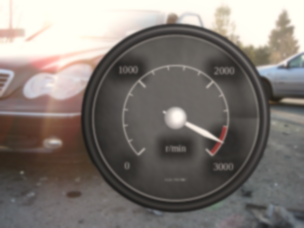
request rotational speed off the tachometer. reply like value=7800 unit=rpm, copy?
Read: value=2800 unit=rpm
